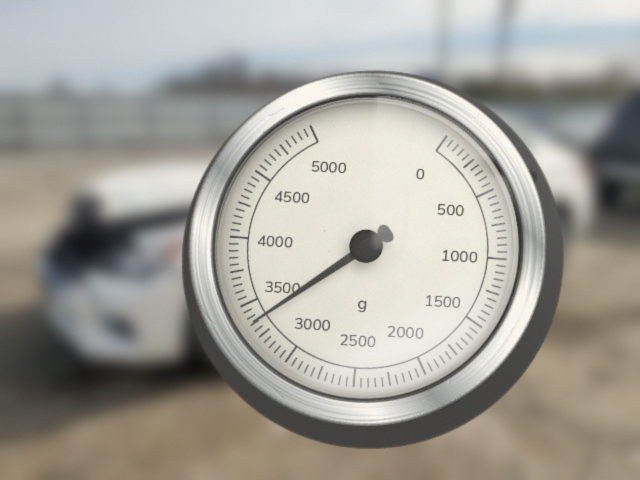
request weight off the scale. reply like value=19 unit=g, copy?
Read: value=3350 unit=g
